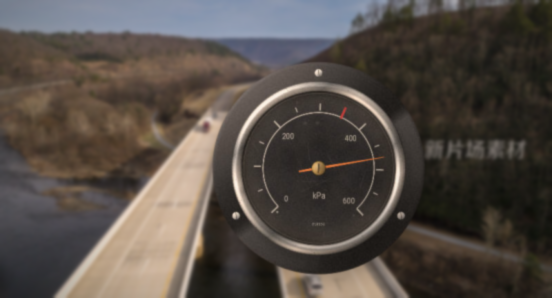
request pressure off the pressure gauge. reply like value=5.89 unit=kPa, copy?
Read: value=475 unit=kPa
